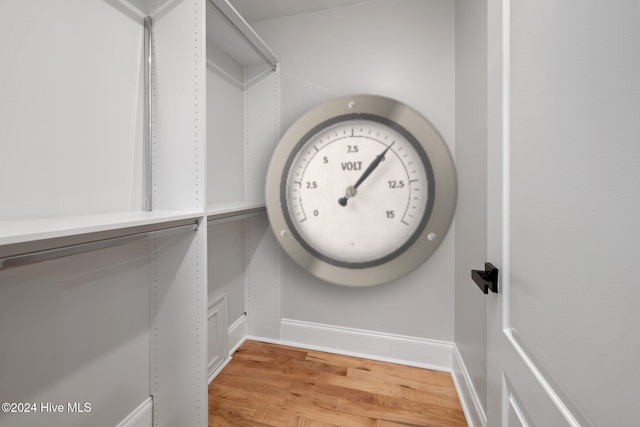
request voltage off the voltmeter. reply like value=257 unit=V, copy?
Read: value=10 unit=V
